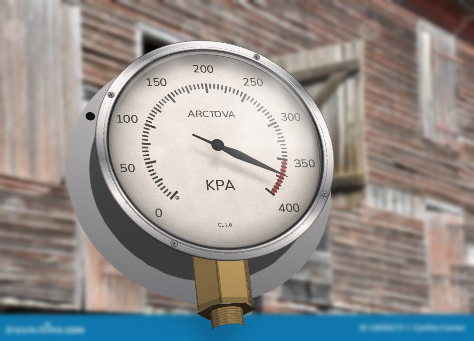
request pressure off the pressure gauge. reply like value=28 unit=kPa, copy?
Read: value=375 unit=kPa
